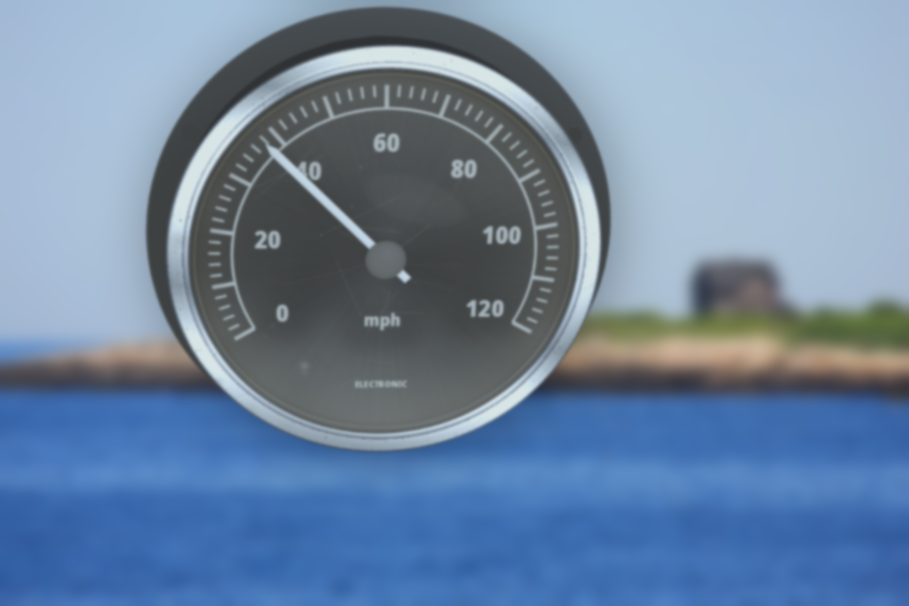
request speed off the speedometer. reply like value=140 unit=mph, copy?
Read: value=38 unit=mph
